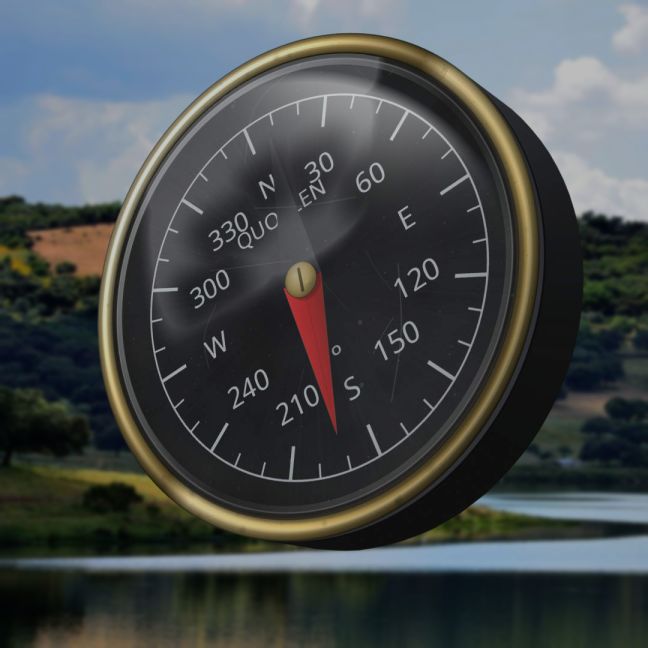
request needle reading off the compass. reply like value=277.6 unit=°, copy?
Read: value=190 unit=°
